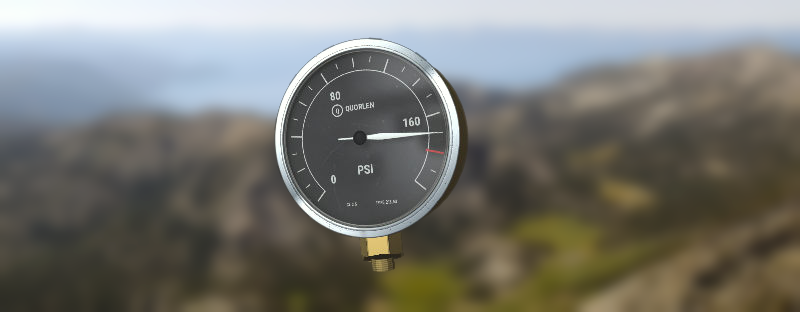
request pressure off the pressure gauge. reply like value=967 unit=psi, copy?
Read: value=170 unit=psi
